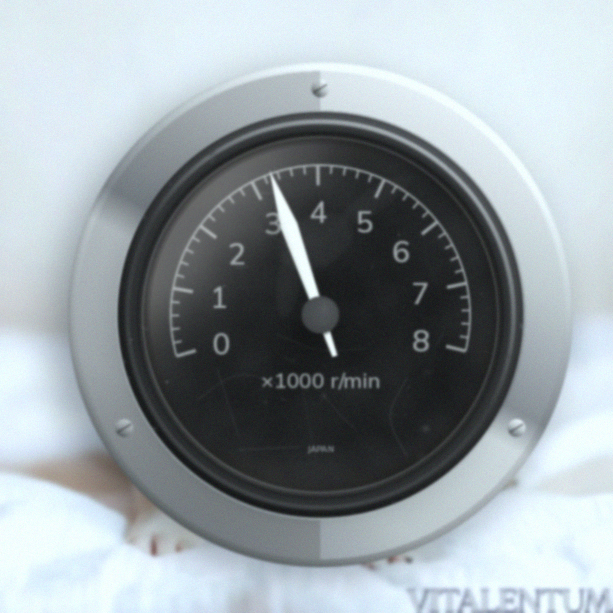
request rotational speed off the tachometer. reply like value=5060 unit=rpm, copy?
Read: value=3300 unit=rpm
